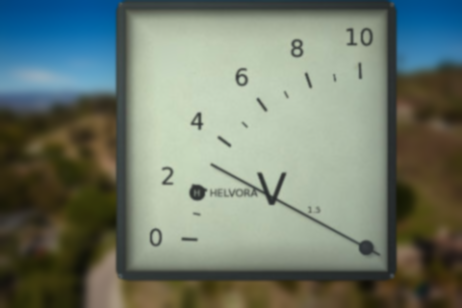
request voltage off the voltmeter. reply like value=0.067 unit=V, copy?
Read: value=3 unit=V
